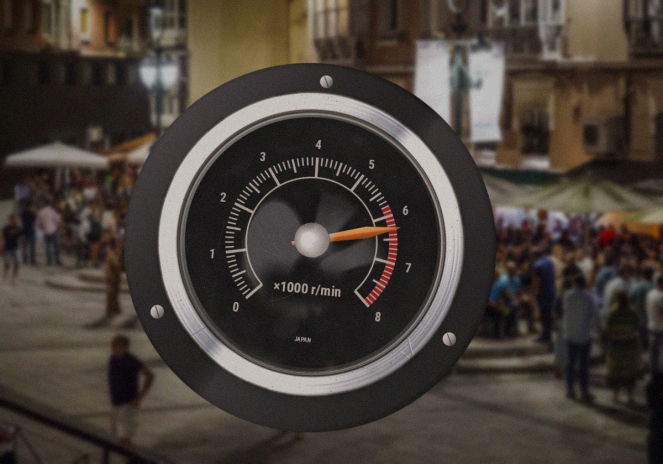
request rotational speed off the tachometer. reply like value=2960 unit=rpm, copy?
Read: value=6300 unit=rpm
